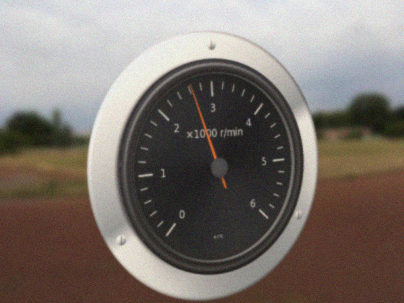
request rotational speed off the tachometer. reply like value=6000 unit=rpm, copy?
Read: value=2600 unit=rpm
